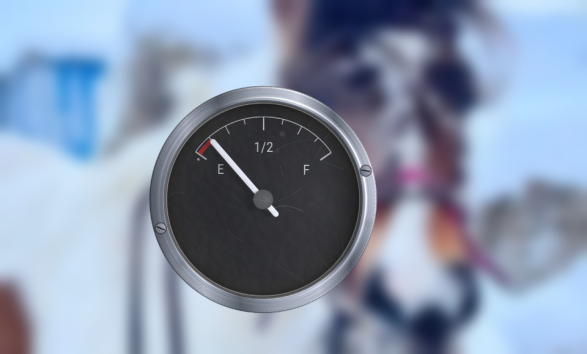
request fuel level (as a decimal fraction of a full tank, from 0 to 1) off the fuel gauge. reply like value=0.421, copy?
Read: value=0.125
